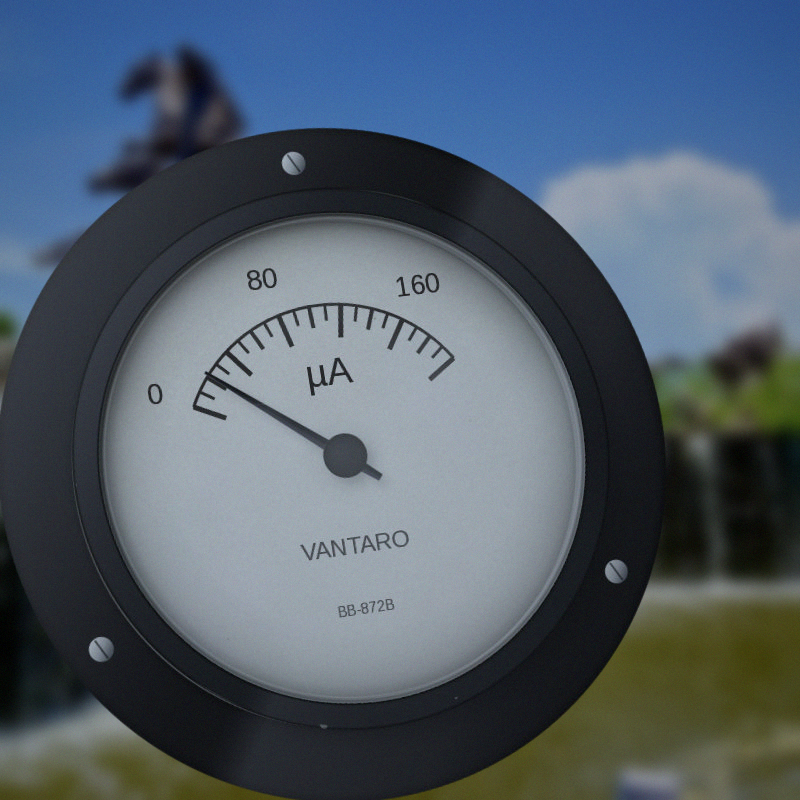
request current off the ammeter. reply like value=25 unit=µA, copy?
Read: value=20 unit=µA
